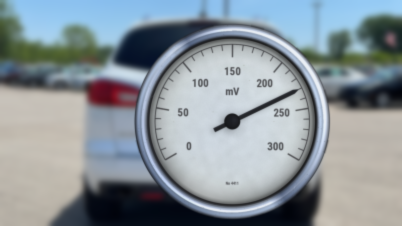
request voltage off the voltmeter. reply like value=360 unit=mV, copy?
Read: value=230 unit=mV
